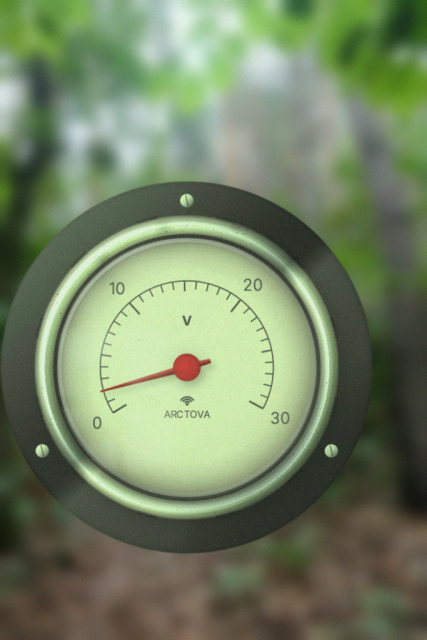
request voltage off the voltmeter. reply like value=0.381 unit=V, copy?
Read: value=2 unit=V
